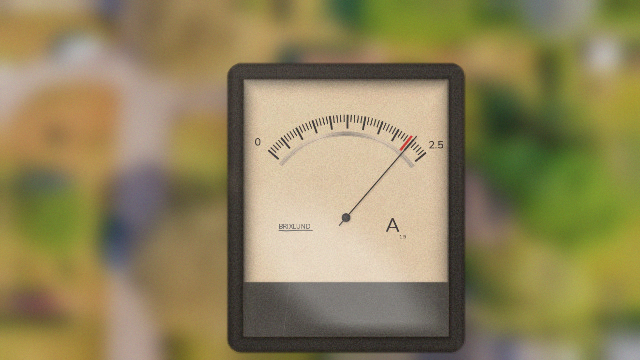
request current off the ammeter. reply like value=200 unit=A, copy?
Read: value=2.25 unit=A
